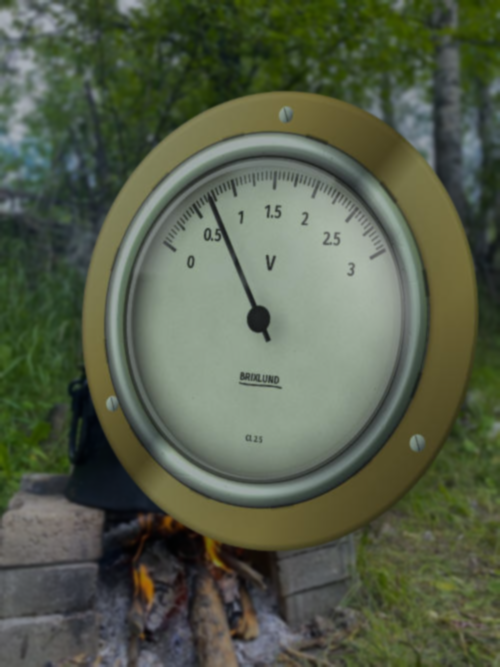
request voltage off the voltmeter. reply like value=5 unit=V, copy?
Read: value=0.75 unit=V
